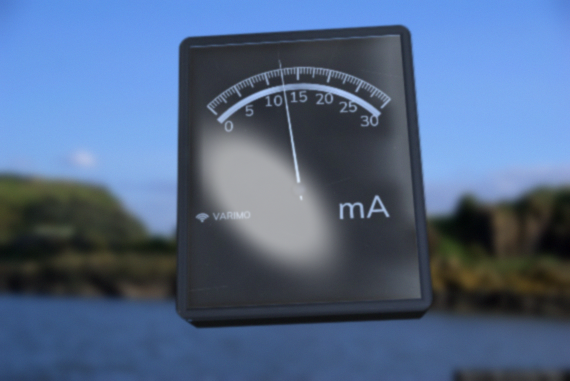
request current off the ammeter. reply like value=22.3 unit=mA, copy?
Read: value=12.5 unit=mA
